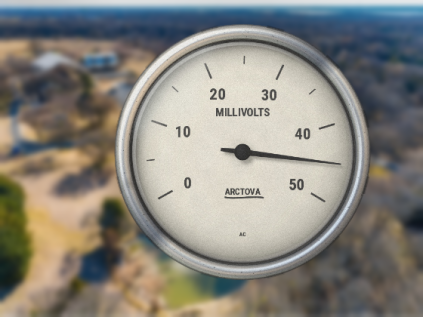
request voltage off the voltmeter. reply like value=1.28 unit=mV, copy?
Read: value=45 unit=mV
